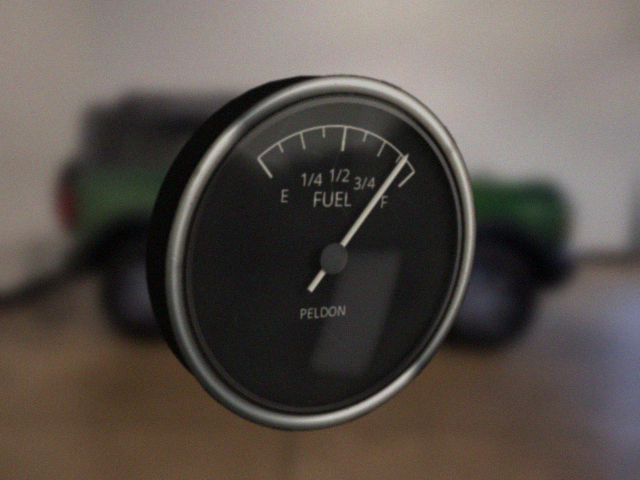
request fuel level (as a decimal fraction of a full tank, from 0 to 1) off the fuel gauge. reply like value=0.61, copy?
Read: value=0.875
